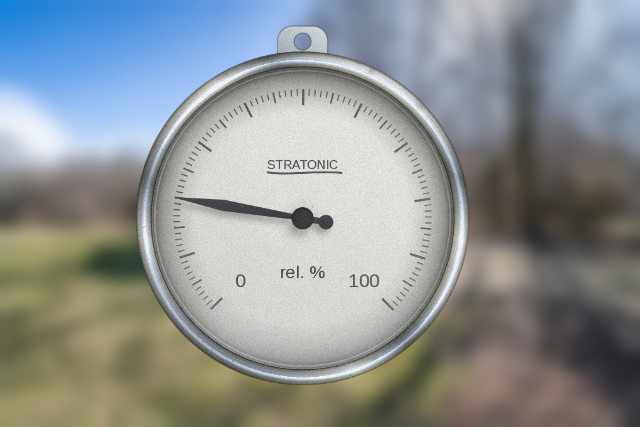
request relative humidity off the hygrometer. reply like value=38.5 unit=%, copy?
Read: value=20 unit=%
